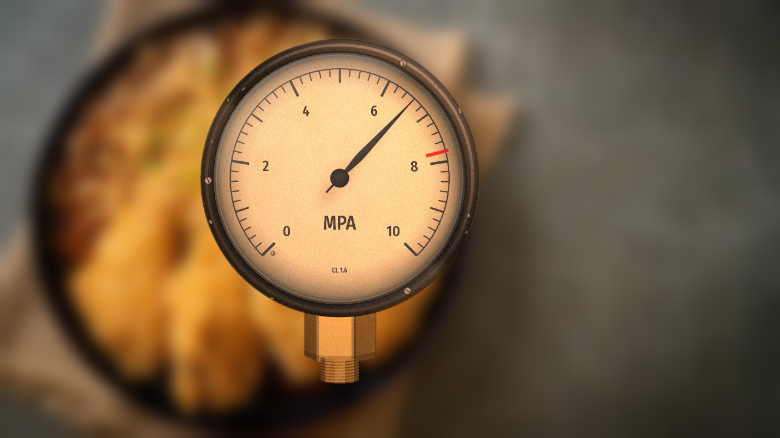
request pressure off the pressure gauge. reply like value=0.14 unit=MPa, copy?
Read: value=6.6 unit=MPa
